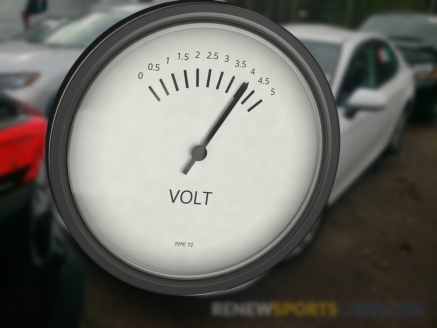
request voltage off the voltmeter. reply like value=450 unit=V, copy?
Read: value=4 unit=V
